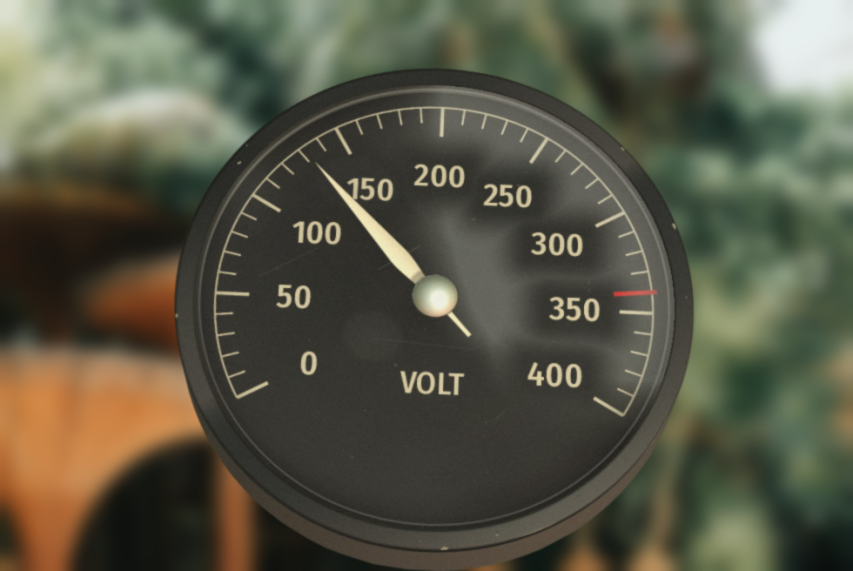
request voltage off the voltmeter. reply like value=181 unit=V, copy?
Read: value=130 unit=V
